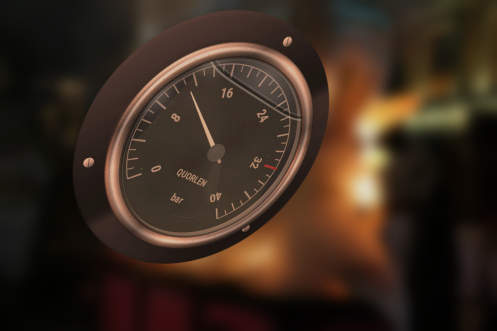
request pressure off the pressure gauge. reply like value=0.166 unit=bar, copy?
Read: value=11 unit=bar
